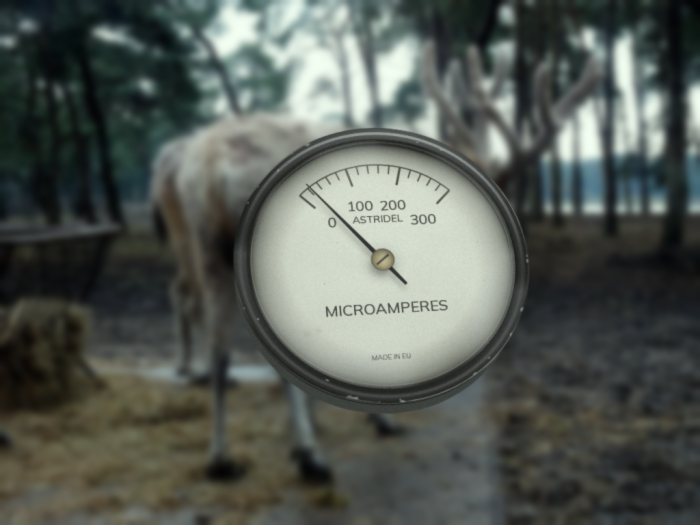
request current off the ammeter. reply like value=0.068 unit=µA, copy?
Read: value=20 unit=µA
